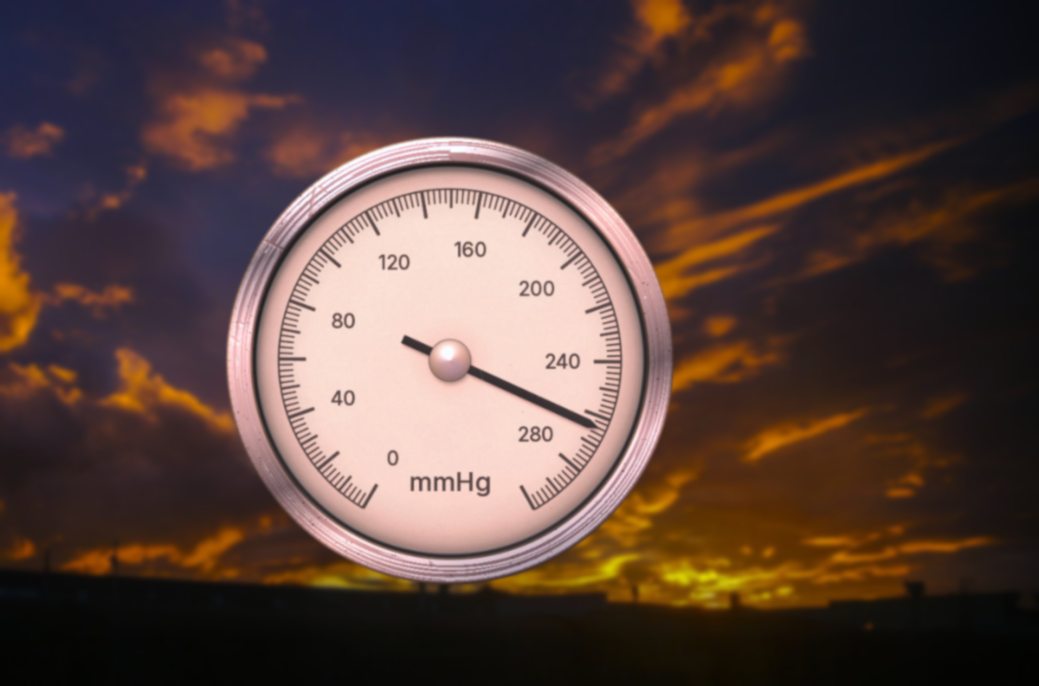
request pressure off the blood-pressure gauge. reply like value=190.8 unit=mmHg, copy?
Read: value=264 unit=mmHg
